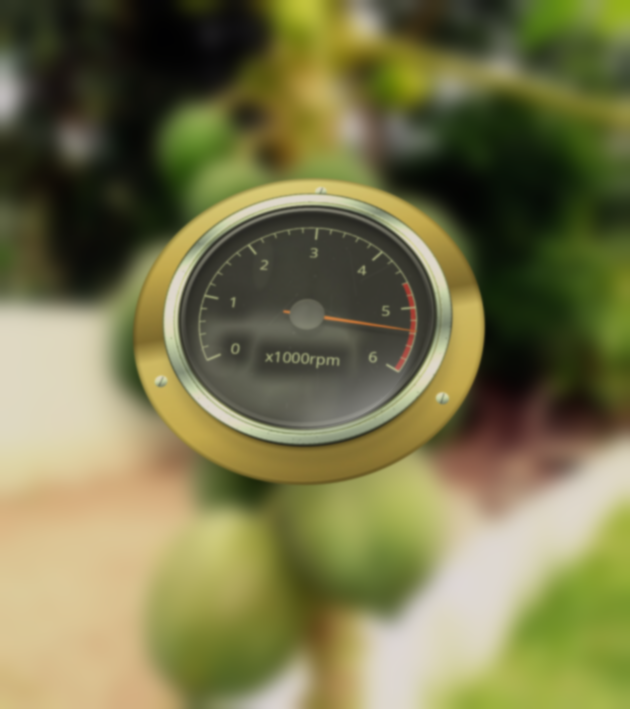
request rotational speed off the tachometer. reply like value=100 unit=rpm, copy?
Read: value=5400 unit=rpm
